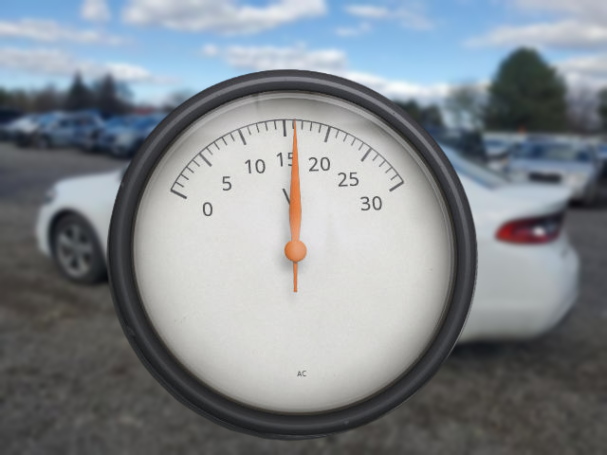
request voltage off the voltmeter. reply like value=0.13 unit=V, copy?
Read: value=16 unit=V
